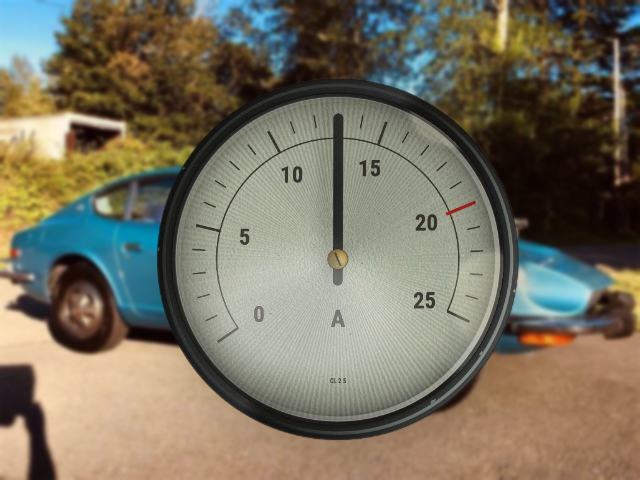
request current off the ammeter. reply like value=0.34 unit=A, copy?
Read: value=13 unit=A
